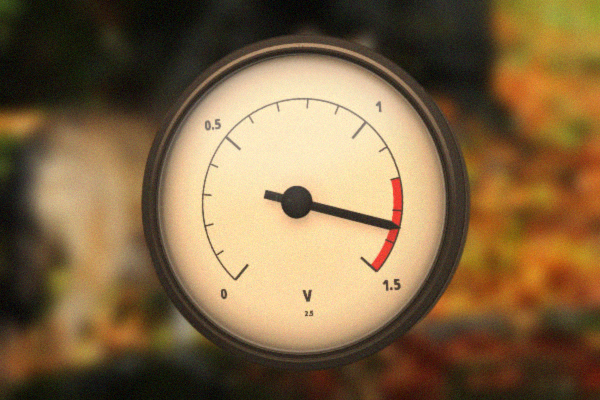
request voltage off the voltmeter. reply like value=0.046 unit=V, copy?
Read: value=1.35 unit=V
